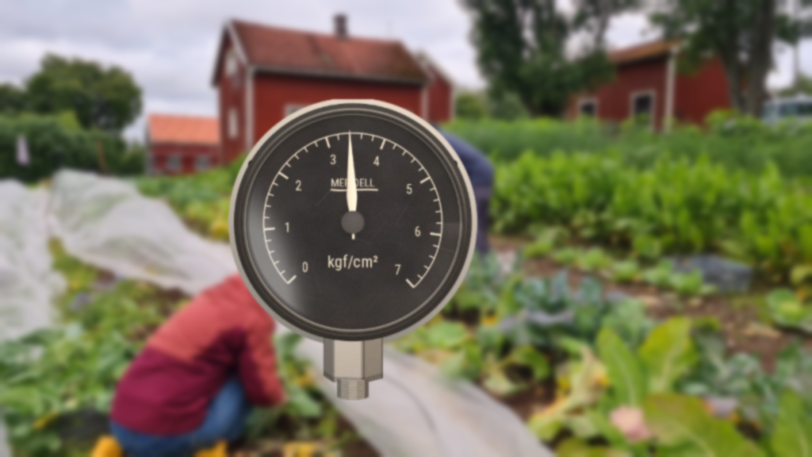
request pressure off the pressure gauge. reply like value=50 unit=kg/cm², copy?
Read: value=3.4 unit=kg/cm²
